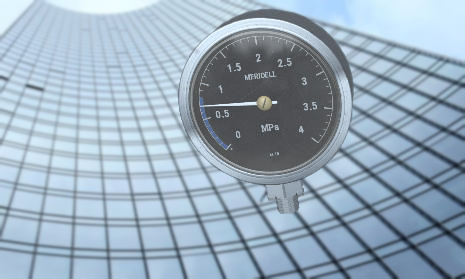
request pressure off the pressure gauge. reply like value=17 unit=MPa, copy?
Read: value=0.7 unit=MPa
